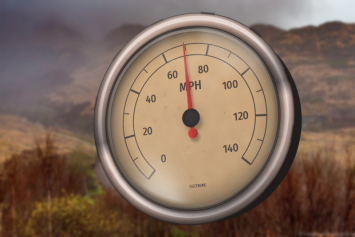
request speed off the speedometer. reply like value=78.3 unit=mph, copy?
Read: value=70 unit=mph
